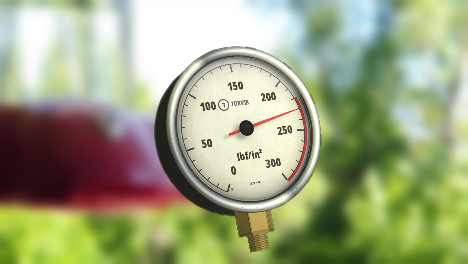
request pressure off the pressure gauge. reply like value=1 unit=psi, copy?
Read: value=230 unit=psi
